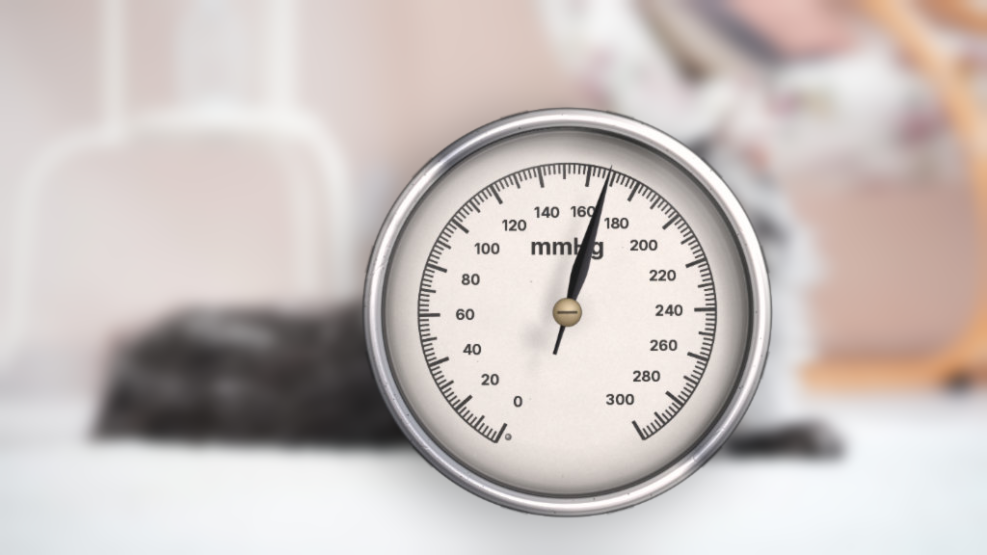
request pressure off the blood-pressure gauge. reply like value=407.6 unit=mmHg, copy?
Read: value=168 unit=mmHg
